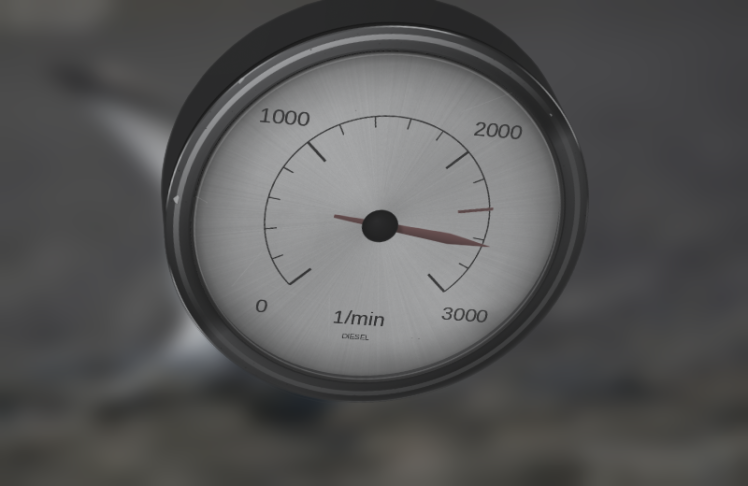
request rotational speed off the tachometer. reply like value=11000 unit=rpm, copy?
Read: value=2600 unit=rpm
